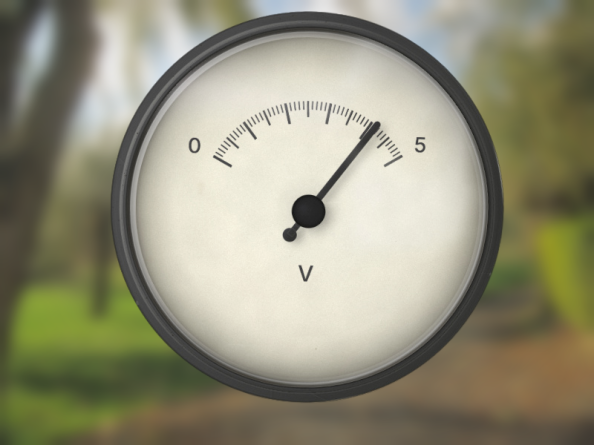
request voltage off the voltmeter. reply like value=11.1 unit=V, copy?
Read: value=4.1 unit=V
